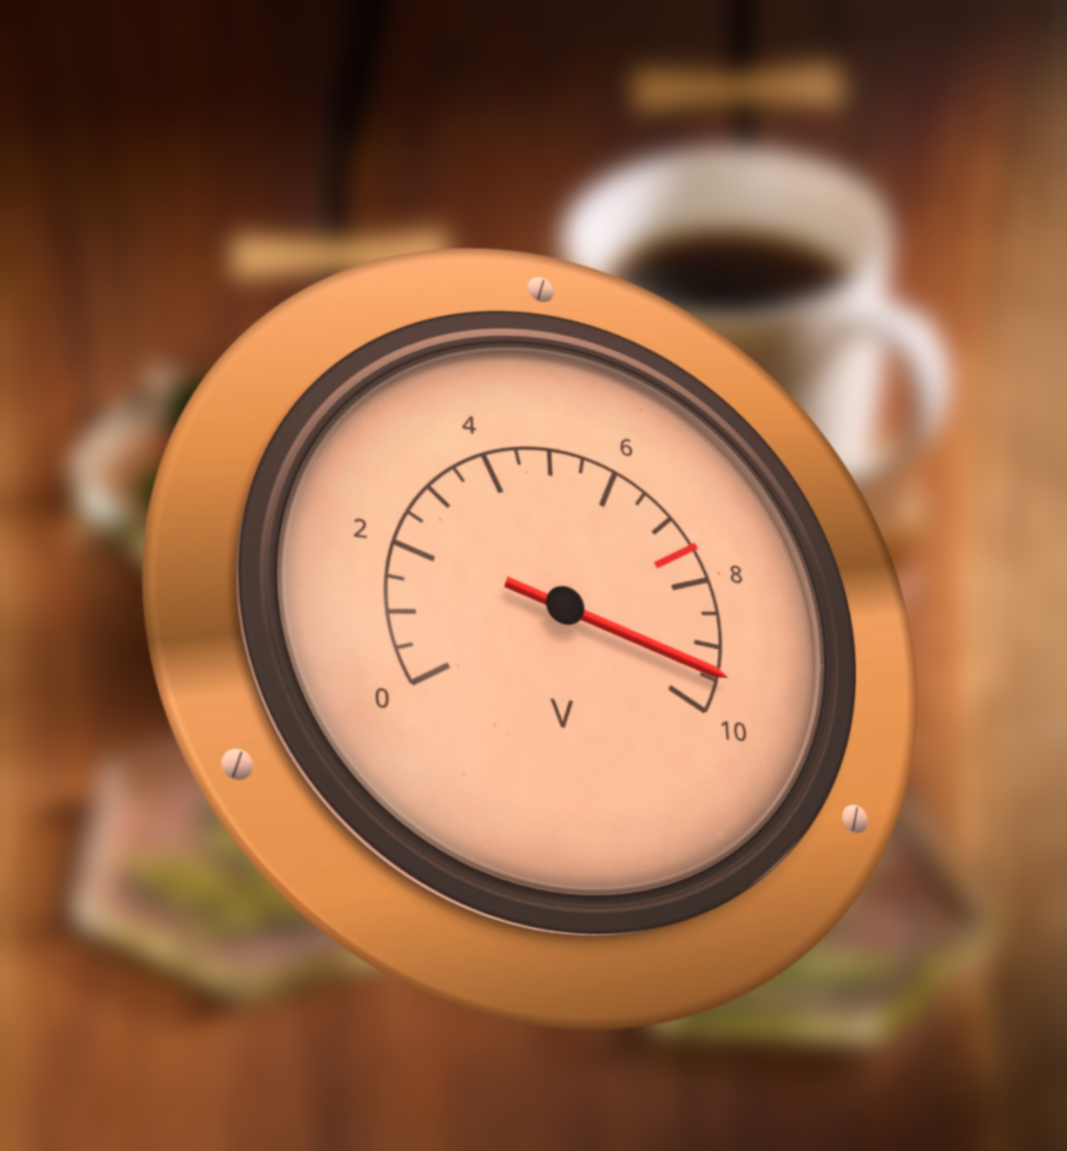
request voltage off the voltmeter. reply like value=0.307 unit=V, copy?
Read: value=9.5 unit=V
